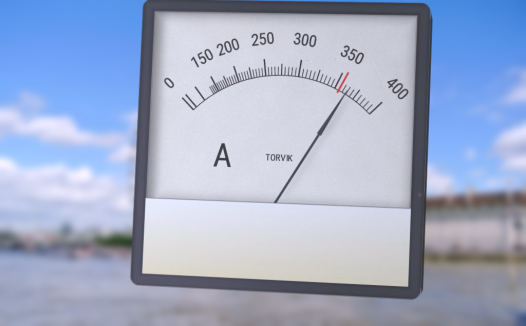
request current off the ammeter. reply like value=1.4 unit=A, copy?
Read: value=365 unit=A
